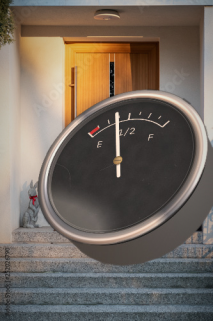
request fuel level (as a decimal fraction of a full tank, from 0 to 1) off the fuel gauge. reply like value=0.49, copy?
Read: value=0.375
